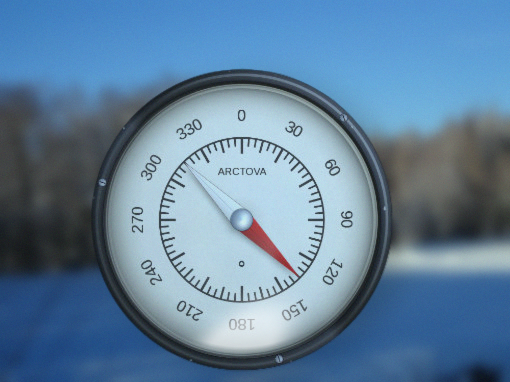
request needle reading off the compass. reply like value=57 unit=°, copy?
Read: value=135 unit=°
